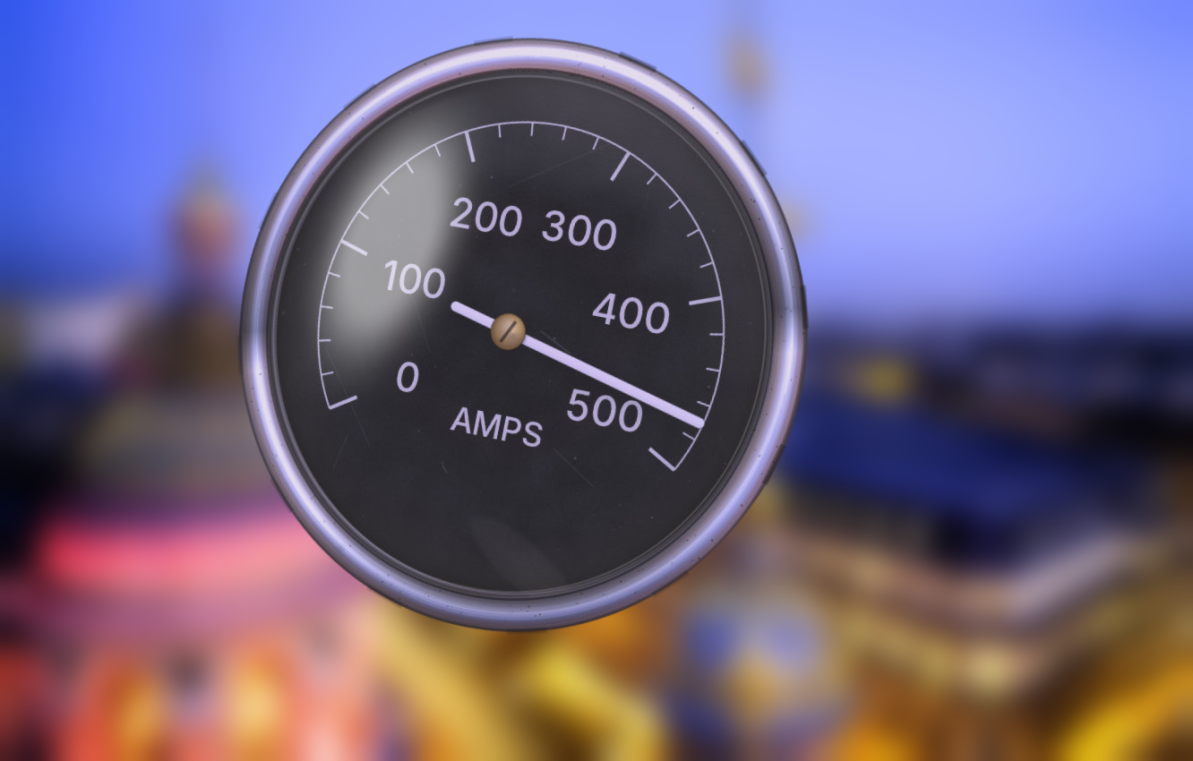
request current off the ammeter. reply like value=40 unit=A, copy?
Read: value=470 unit=A
